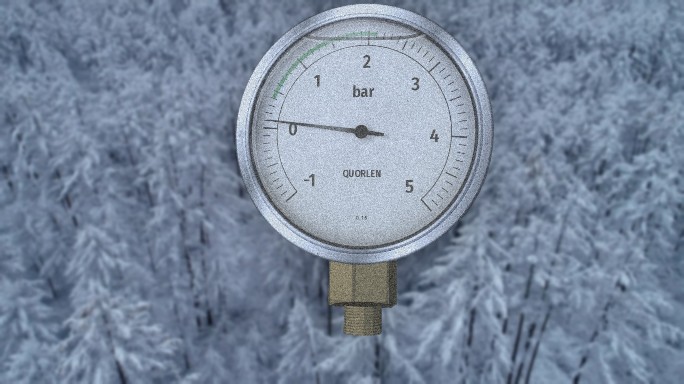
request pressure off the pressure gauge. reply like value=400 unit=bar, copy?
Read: value=0.1 unit=bar
